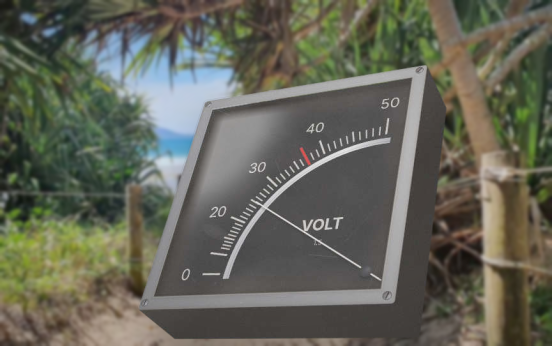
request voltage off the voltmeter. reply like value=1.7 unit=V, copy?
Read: value=25 unit=V
